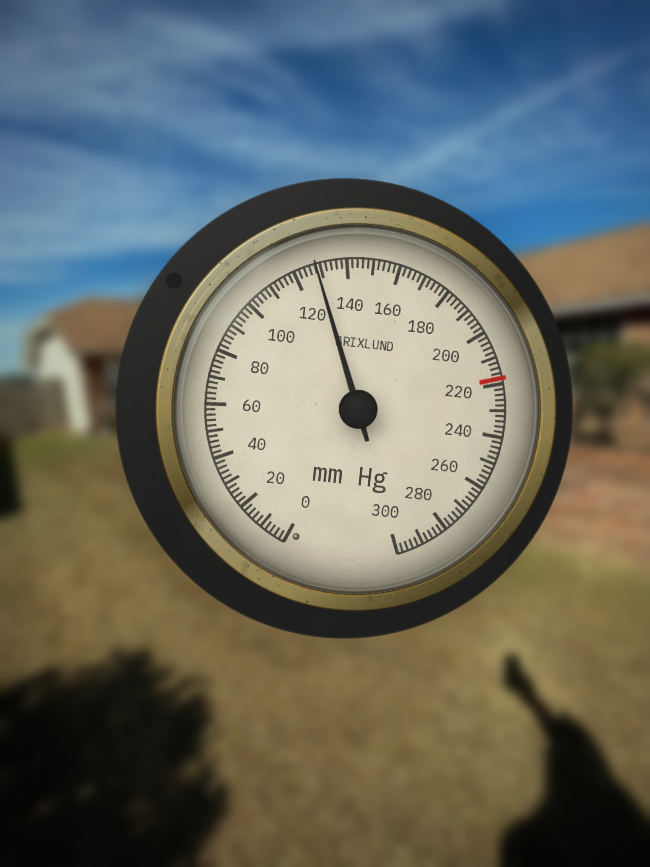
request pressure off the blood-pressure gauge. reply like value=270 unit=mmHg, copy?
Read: value=128 unit=mmHg
